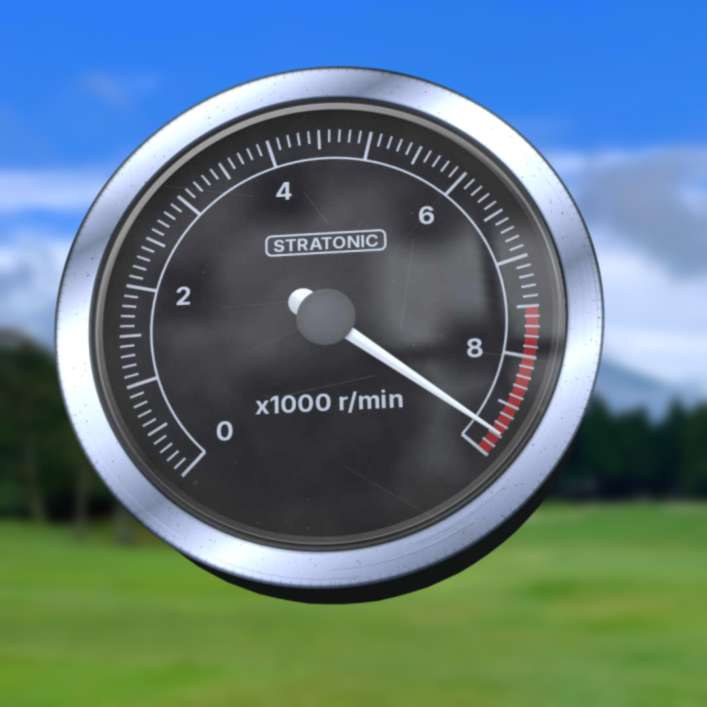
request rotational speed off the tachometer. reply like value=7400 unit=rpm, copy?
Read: value=8800 unit=rpm
